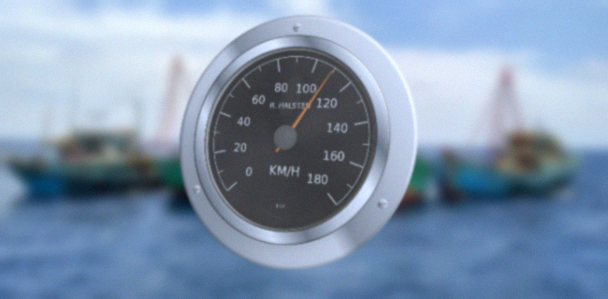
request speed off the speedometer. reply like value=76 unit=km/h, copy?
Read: value=110 unit=km/h
